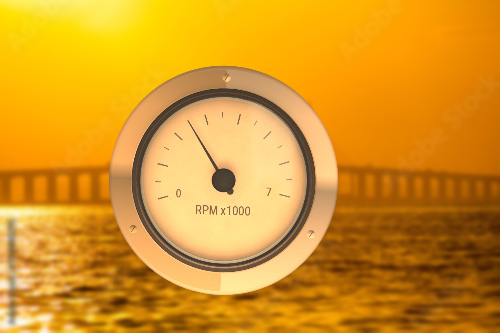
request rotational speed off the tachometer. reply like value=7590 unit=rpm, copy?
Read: value=2500 unit=rpm
